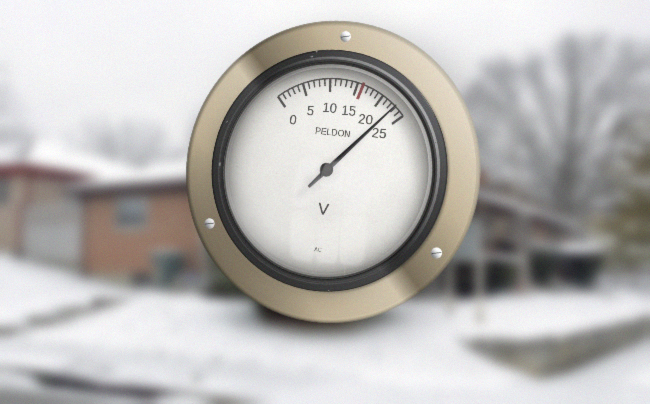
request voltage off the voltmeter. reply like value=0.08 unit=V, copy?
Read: value=23 unit=V
